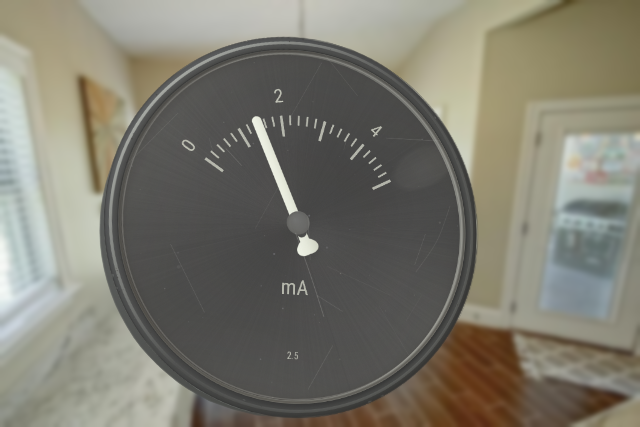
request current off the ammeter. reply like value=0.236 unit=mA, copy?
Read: value=1.4 unit=mA
